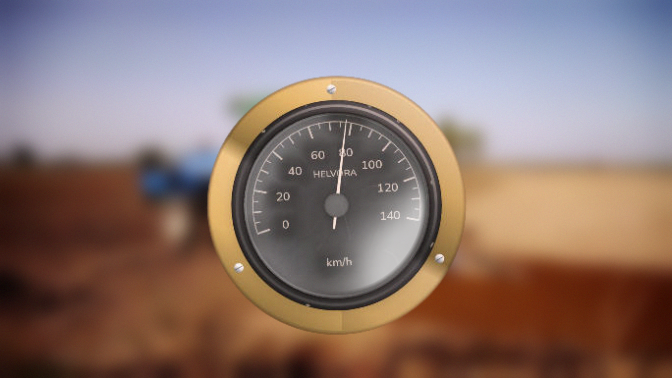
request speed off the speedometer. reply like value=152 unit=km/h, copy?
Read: value=77.5 unit=km/h
